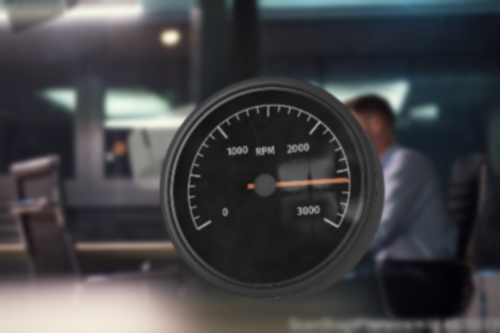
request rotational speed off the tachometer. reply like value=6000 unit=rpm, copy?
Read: value=2600 unit=rpm
